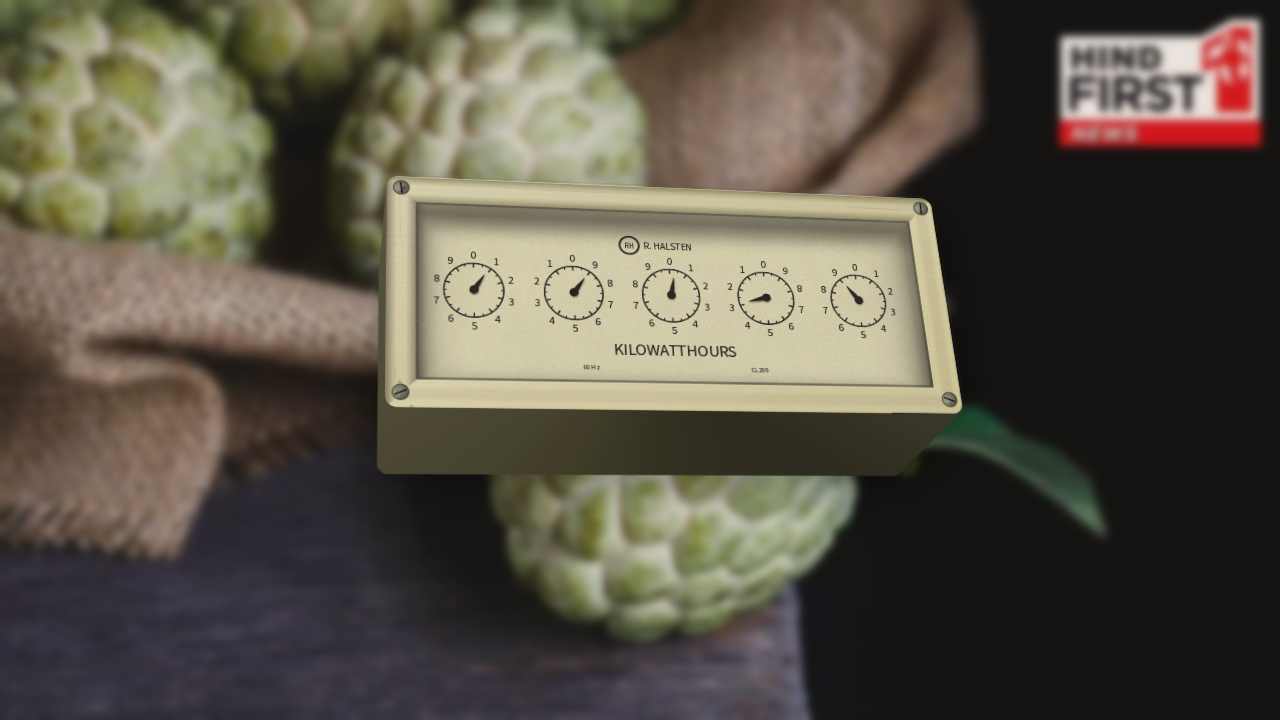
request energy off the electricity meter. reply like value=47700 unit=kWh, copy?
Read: value=9029 unit=kWh
